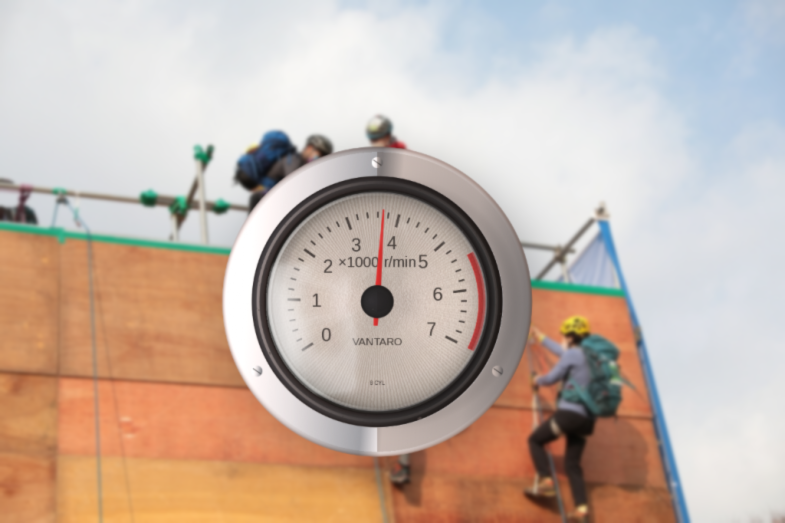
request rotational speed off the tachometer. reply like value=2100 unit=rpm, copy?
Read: value=3700 unit=rpm
